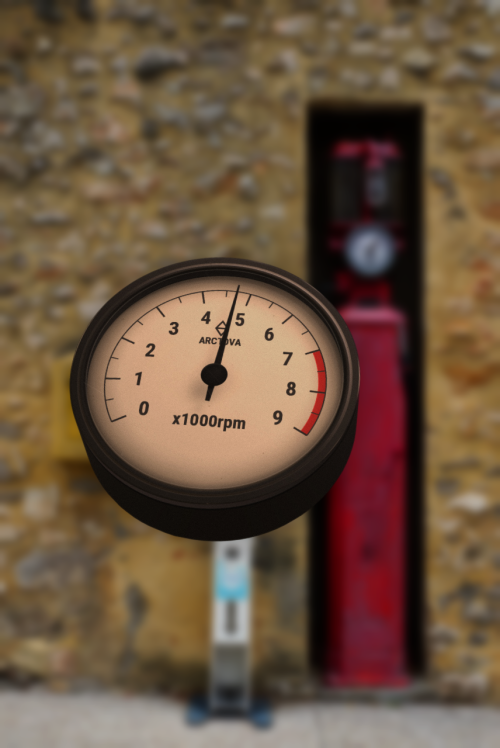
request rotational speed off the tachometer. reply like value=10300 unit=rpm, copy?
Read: value=4750 unit=rpm
